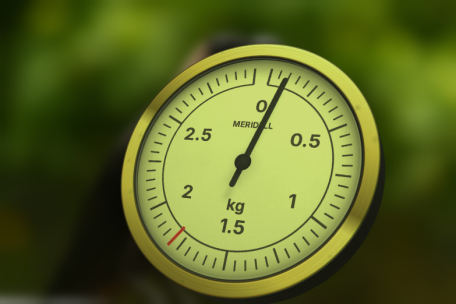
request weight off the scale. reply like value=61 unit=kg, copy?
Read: value=0.1 unit=kg
